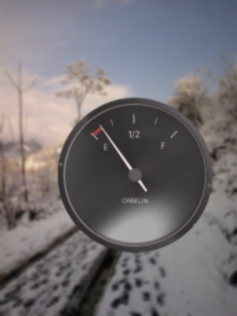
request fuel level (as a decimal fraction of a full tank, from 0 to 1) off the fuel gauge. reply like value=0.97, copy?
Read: value=0.125
